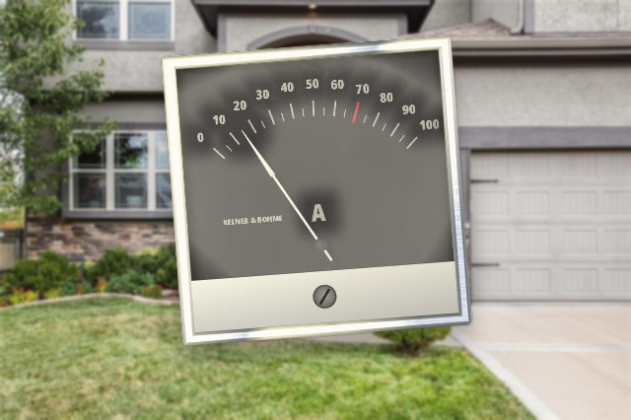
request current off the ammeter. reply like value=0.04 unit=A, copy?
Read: value=15 unit=A
